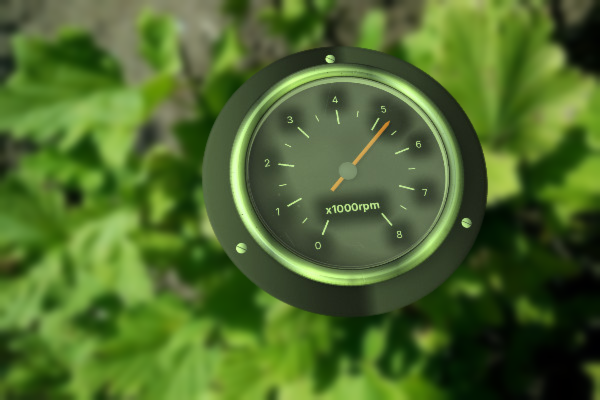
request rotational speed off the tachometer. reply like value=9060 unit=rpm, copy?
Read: value=5250 unit=rpm
